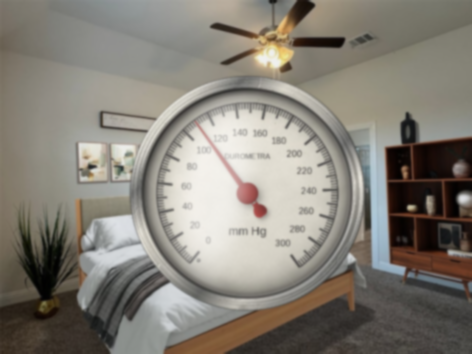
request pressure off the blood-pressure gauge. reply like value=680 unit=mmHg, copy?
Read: value=110 unit=mmHg
